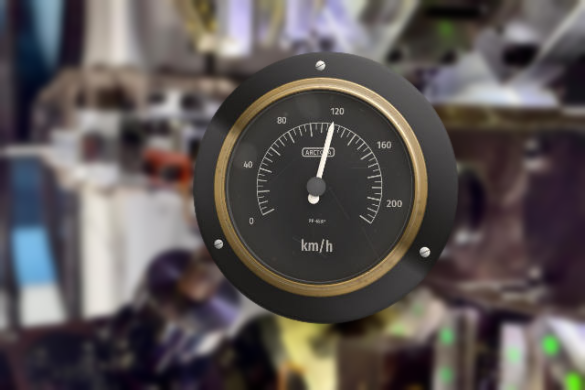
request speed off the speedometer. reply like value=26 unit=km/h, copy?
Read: value=120 unit=km/h
